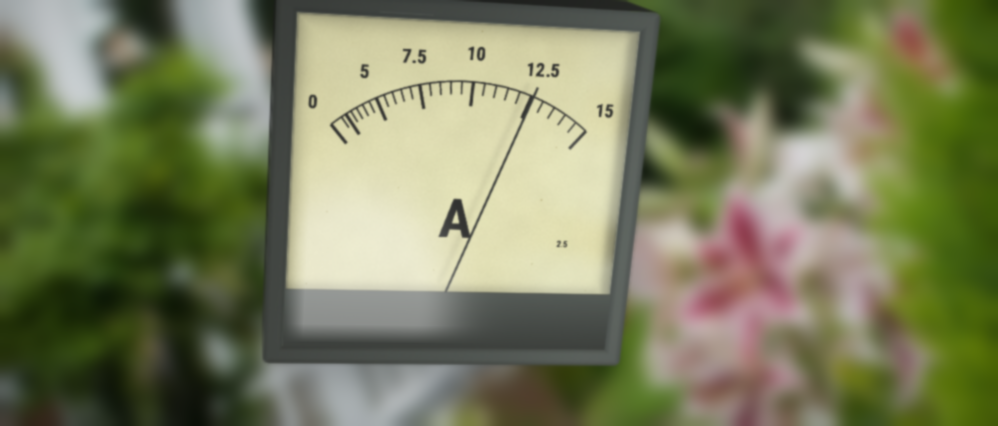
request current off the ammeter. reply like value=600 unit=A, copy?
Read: value=12.5 unit=A
